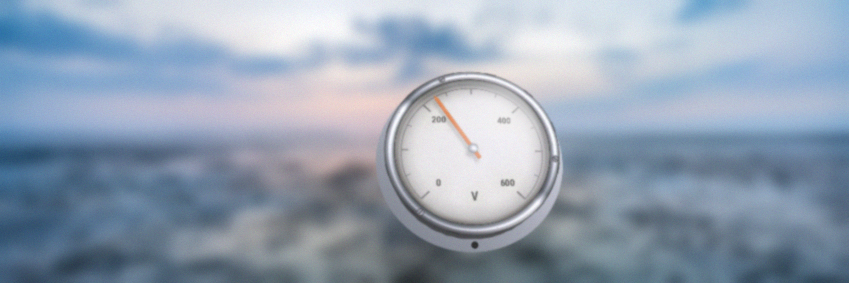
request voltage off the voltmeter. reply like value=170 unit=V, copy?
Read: value=225 unit=V
